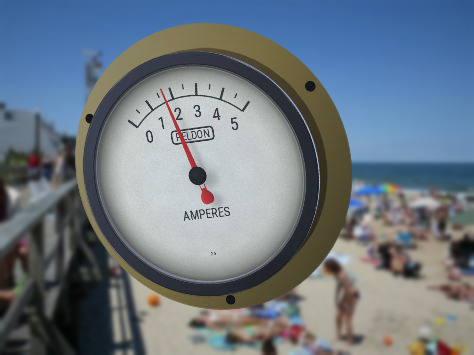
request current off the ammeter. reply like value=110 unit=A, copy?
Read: value=1.75 unit=A
